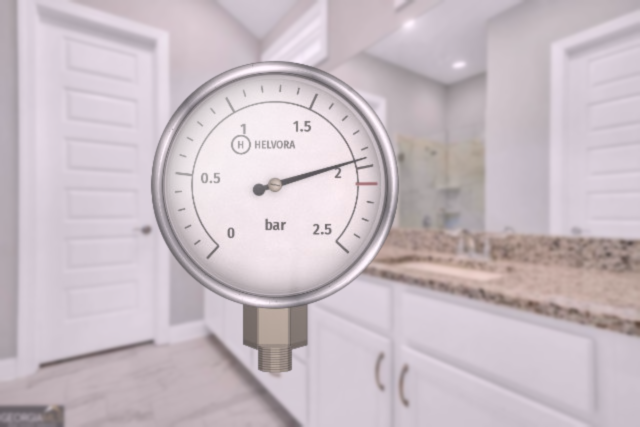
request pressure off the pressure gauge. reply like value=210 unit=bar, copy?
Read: value=1.95 unit=bar
